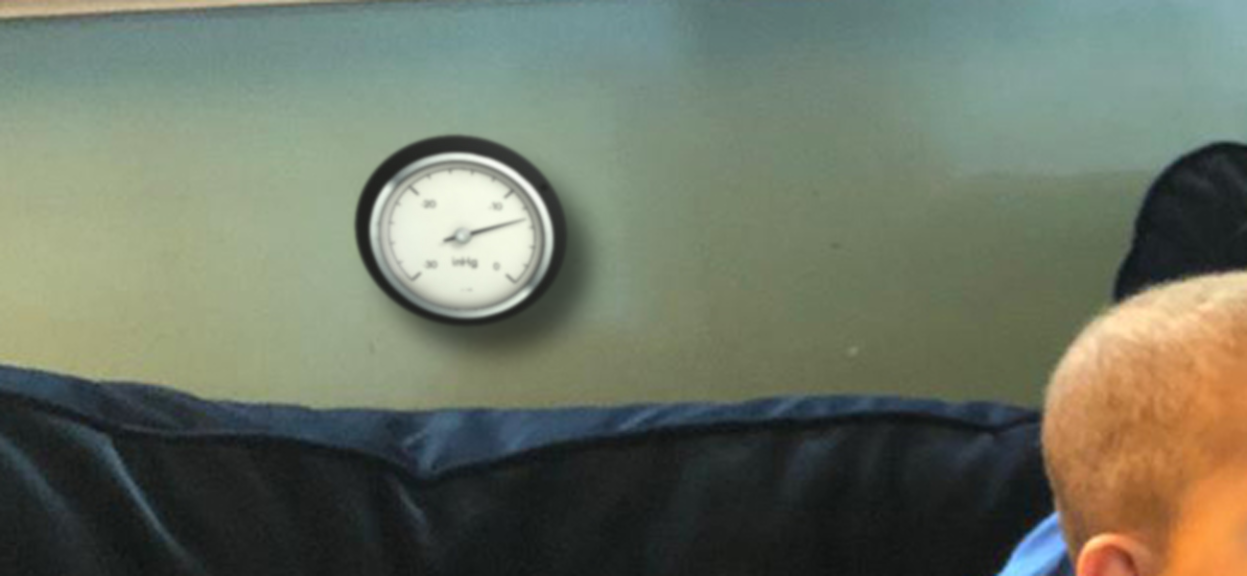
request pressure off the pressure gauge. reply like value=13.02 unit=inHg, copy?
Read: value=-7 unit=inHg
